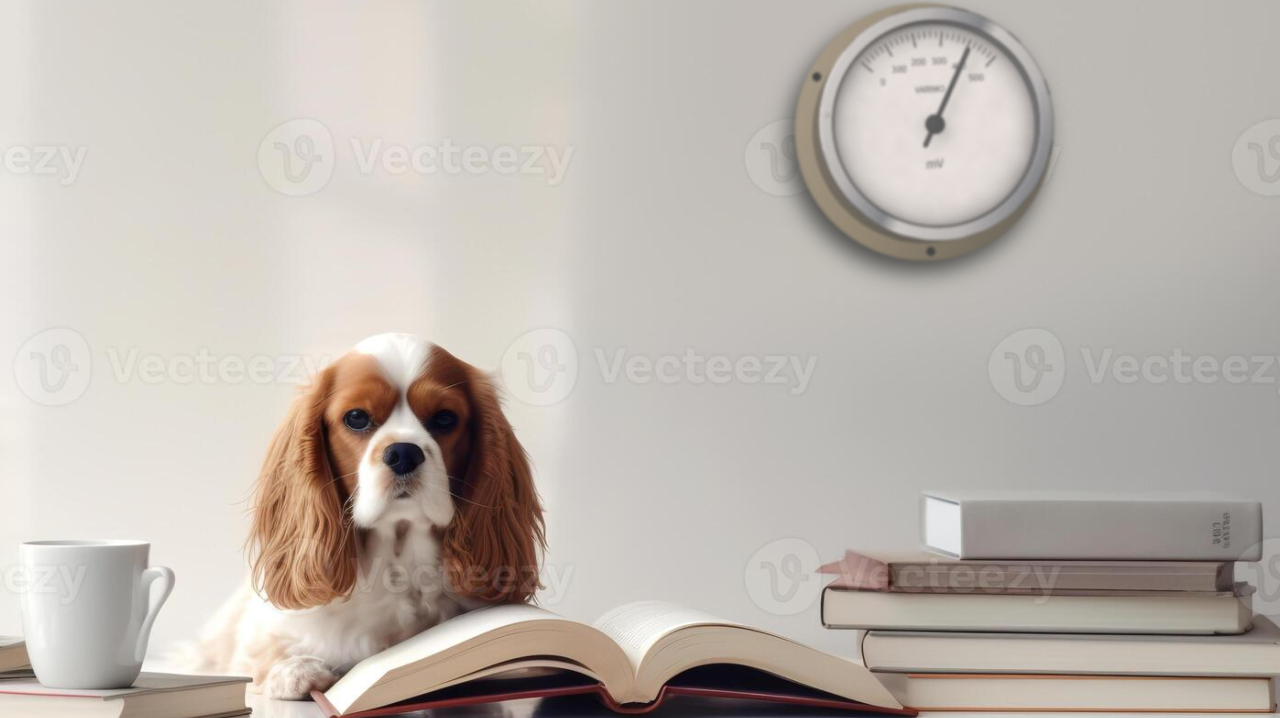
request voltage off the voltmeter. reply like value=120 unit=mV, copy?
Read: value=400 unit=mV
